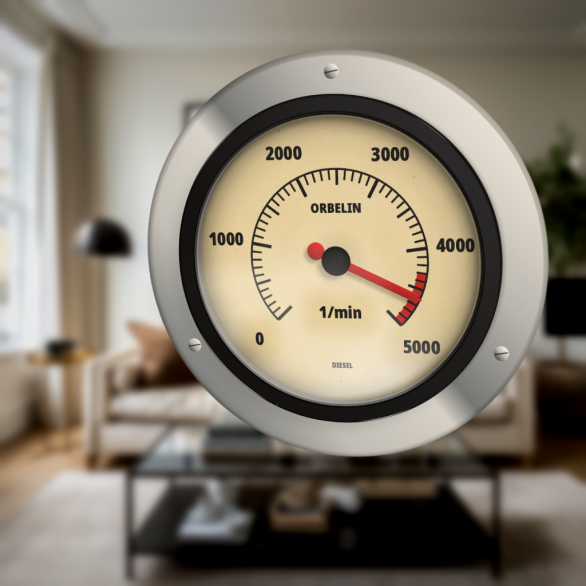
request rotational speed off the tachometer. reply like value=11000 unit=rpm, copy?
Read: value=4600 unit=rpm
